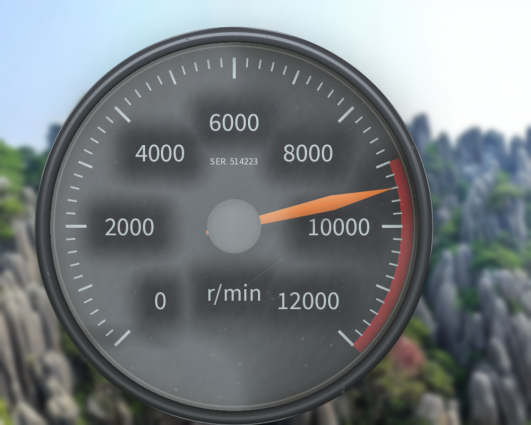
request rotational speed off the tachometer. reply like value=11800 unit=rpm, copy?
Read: value=9400 unit=rpm
